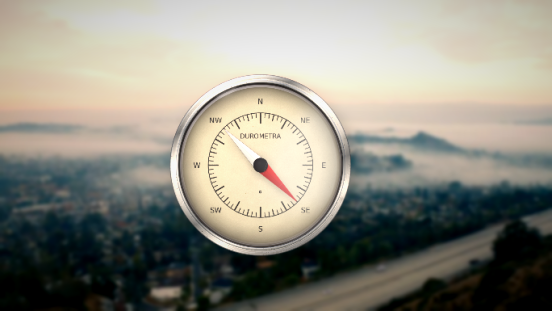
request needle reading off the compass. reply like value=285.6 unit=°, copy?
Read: value=135 unit=°
